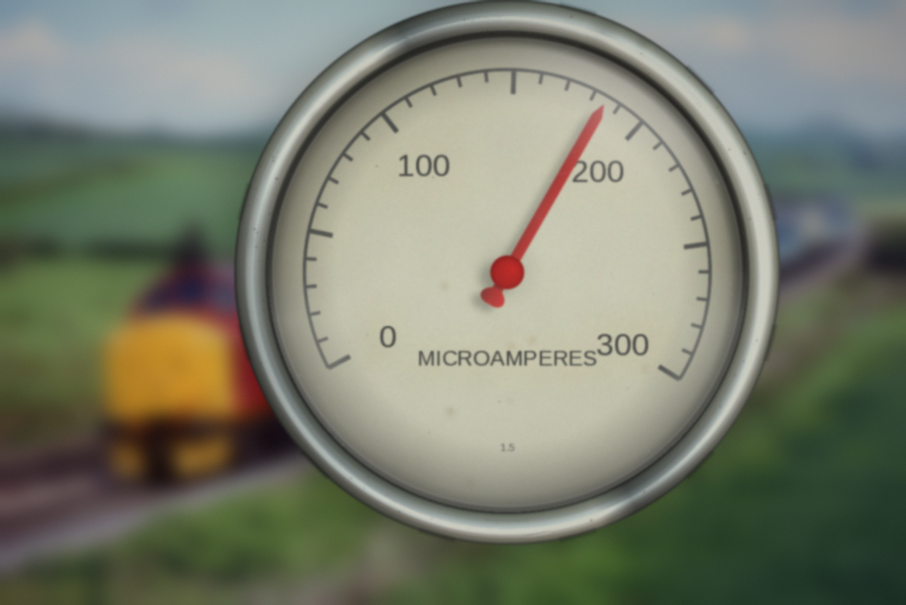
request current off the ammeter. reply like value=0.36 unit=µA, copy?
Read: value=185 unit=µA
